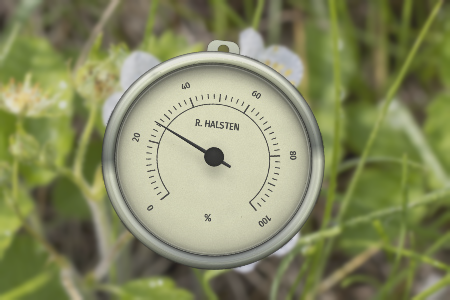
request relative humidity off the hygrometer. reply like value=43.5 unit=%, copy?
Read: value=26 unit=%
